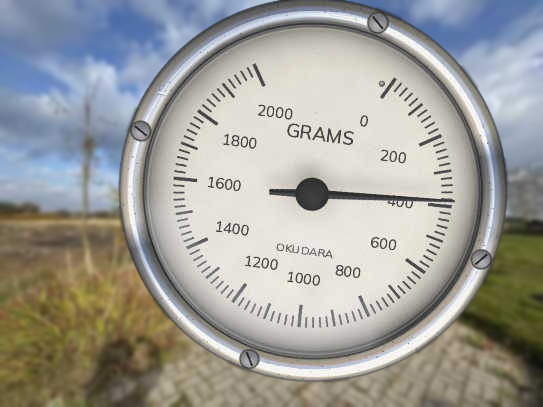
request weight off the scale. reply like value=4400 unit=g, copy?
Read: value=380 unit=g
